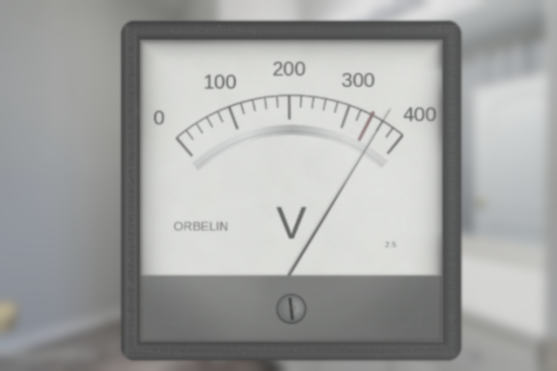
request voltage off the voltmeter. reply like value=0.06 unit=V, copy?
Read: value=360 unit=V
